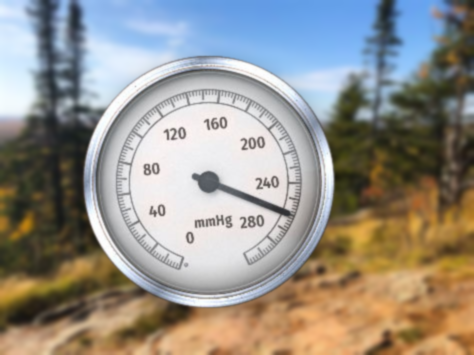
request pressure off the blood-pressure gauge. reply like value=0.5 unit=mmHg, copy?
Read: value=260 unit=mmHg
